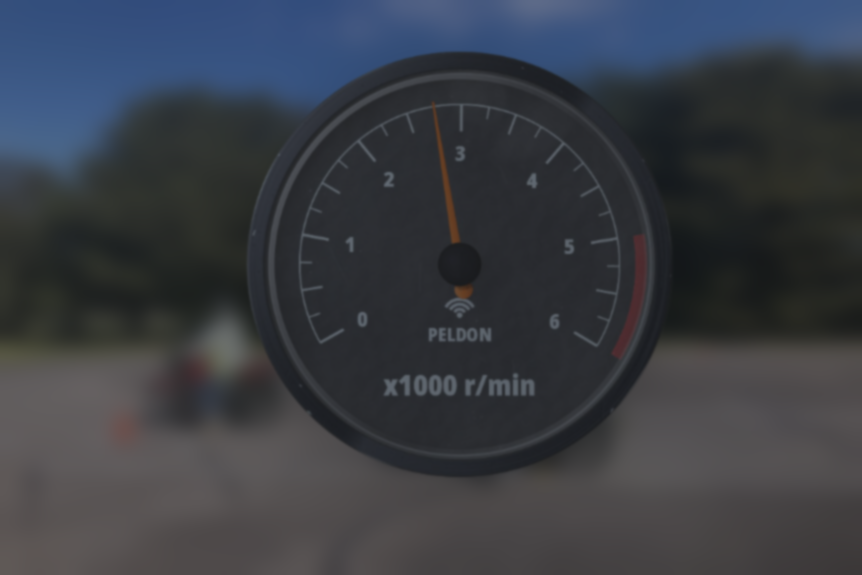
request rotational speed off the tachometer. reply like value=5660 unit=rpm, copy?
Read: value=2750 unit=rpm
